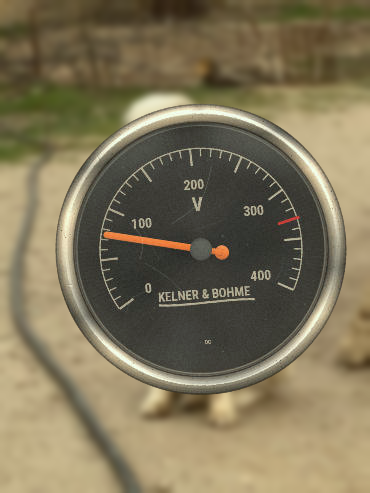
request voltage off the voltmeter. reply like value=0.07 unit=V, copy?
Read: value=75 unit=V
